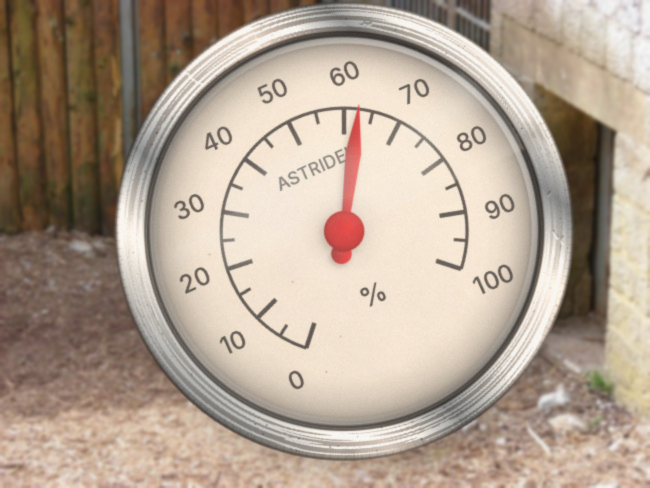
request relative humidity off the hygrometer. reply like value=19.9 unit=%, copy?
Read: value=62.5 unit=%
